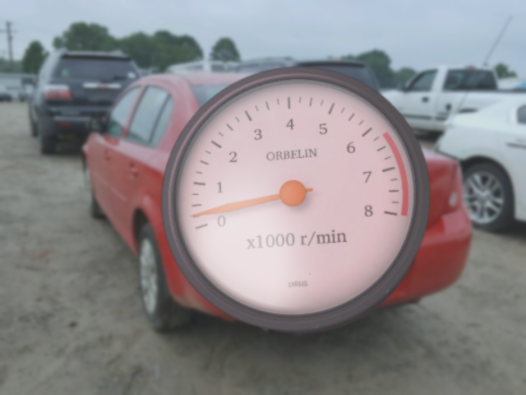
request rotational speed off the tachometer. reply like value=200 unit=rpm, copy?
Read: value=250 unit=rpm
